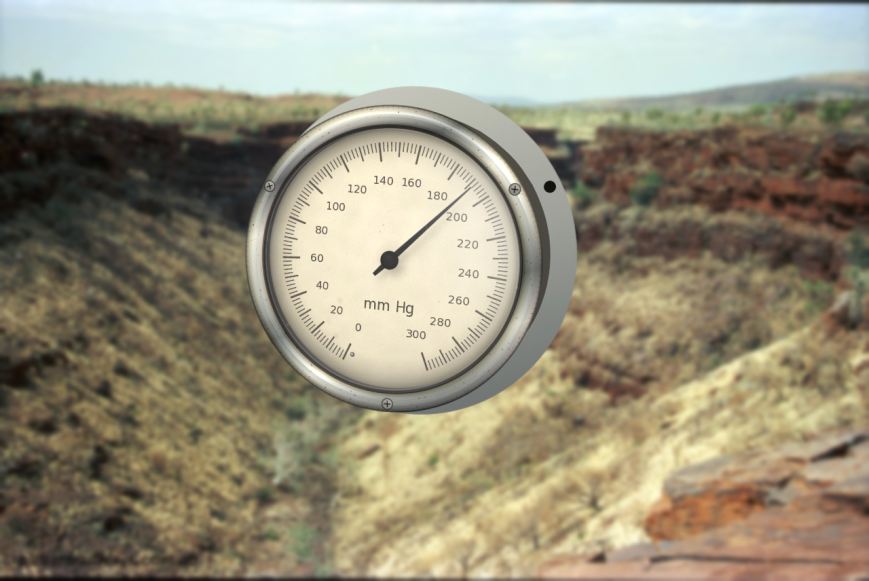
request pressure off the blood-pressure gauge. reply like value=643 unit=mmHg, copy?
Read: value=192 unit=mmHg
